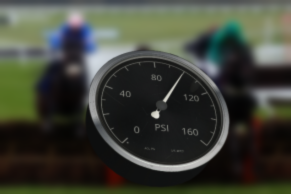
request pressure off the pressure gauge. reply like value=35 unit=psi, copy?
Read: value=100 unit=psi
